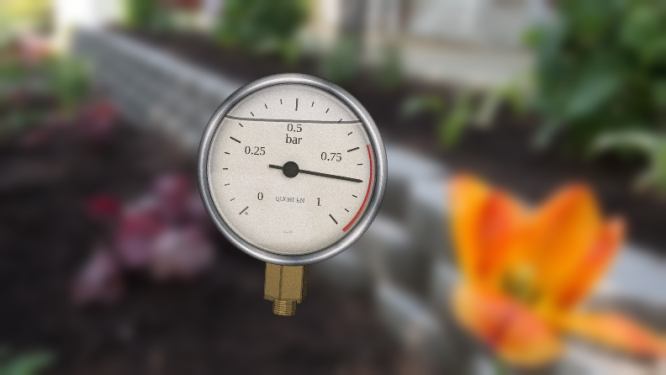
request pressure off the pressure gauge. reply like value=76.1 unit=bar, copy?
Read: value=0.85 unit=bar
